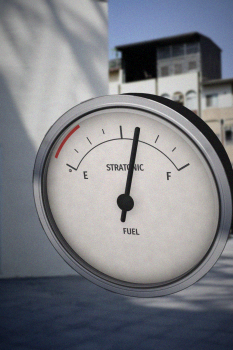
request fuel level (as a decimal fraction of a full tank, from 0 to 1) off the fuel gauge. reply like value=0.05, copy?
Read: value=0.625
